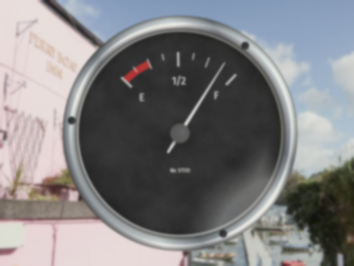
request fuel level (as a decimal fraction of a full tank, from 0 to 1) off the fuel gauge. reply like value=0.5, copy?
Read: value=0.875
